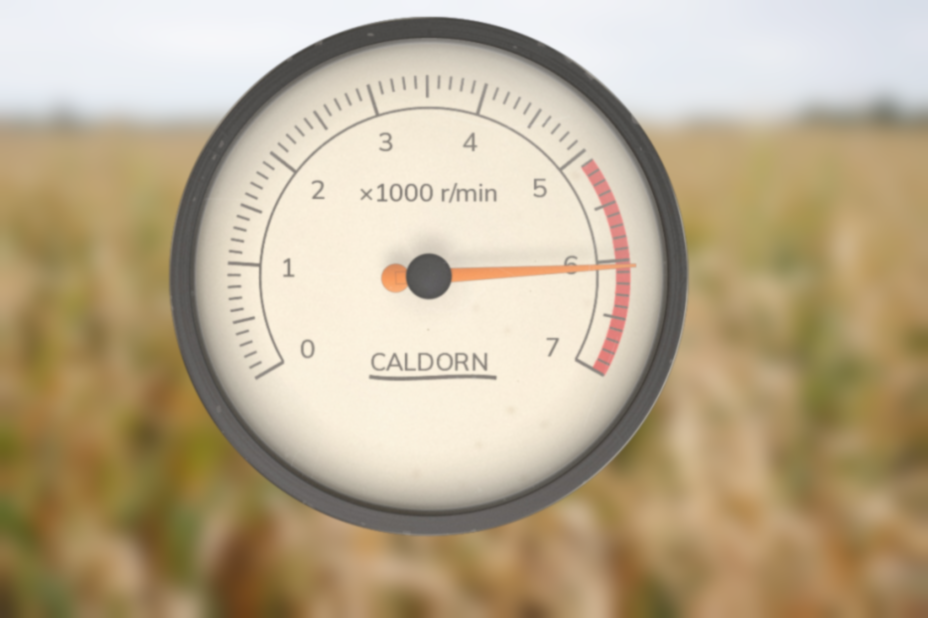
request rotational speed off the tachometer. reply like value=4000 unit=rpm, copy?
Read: value=6050 unit=rpm
